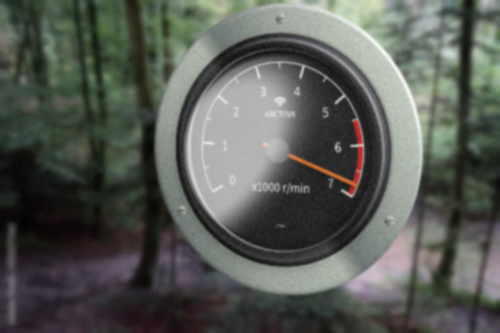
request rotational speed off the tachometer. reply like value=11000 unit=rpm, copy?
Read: value=6750 unit=rpm
